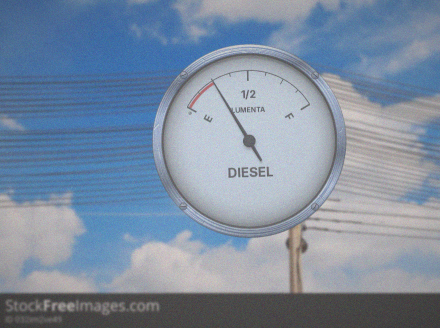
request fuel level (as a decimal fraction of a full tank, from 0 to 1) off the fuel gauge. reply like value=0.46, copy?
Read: value=0.25
